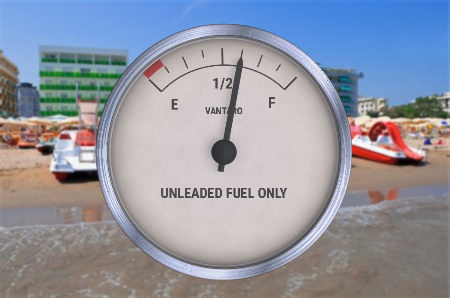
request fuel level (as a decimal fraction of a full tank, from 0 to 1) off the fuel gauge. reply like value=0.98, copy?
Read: value=0.625
